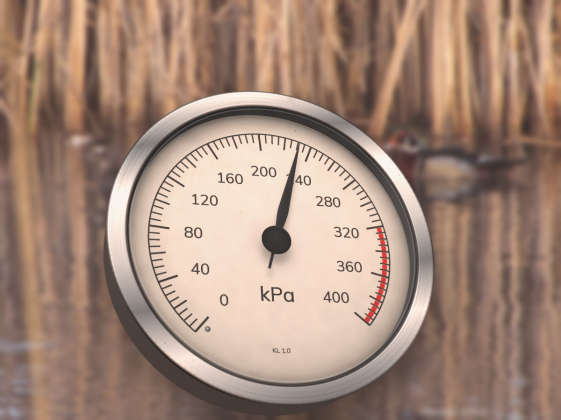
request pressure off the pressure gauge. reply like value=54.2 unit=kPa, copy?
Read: value=230 unit=kPa
